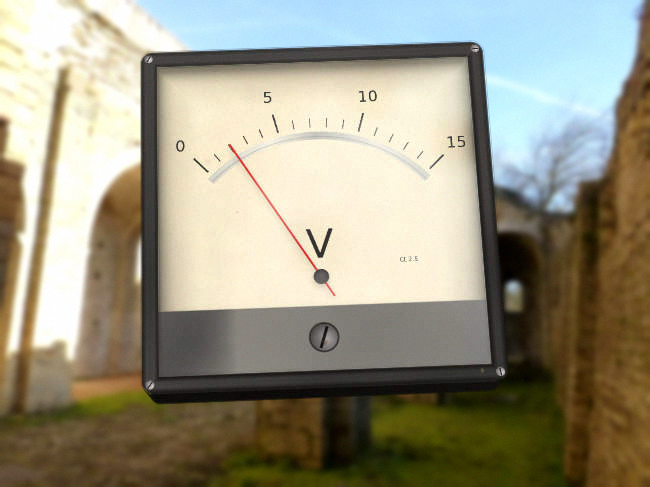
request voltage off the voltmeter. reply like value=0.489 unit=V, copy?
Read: value=2 unit=V
